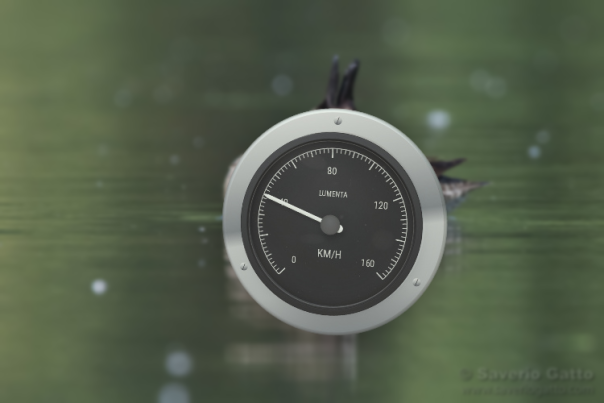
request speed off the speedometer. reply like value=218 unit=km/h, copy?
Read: value=40 unit=km/h
